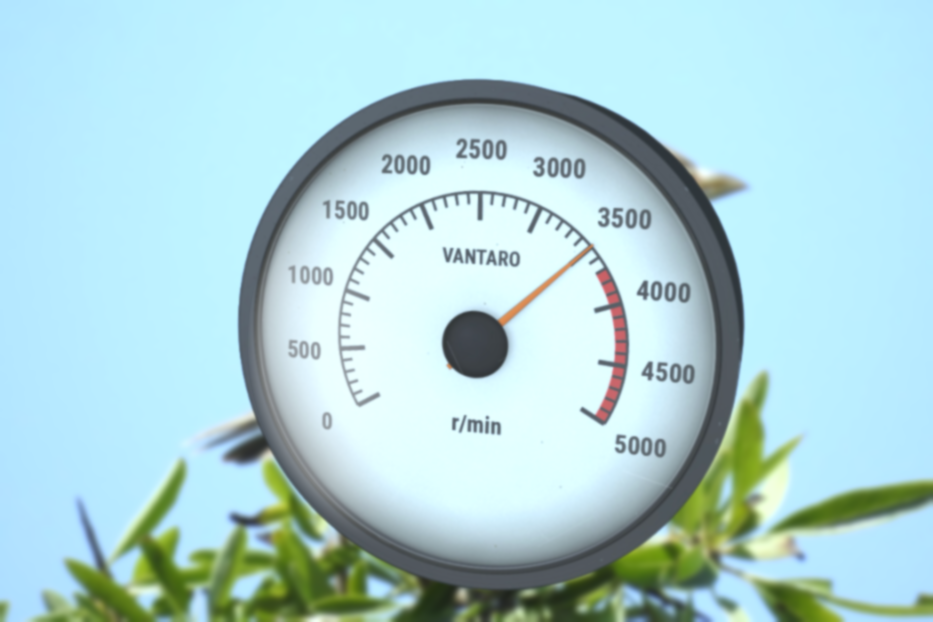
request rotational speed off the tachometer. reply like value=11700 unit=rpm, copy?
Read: value=3500 unit=rpm
